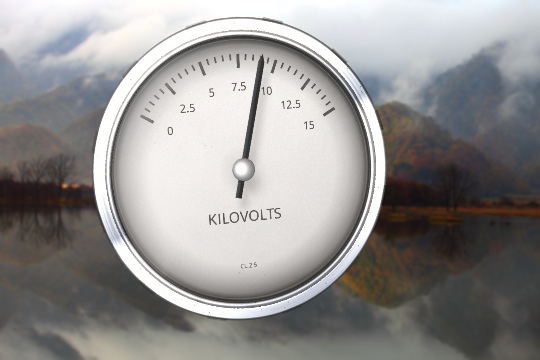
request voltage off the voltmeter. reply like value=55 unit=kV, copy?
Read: value=9 unit=kV
